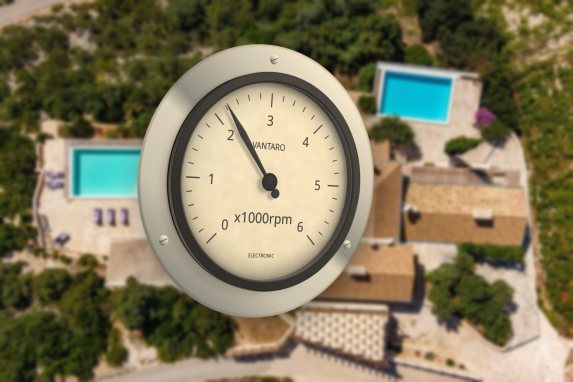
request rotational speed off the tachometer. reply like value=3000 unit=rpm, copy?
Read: value=2200 unit=rpm
